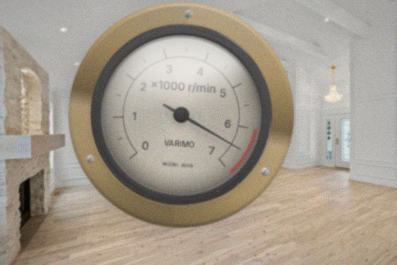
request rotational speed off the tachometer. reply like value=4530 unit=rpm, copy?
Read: value=6500 unit=rpm
